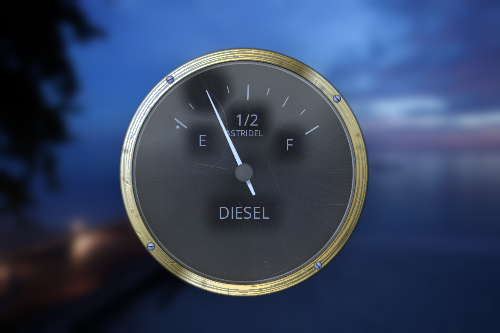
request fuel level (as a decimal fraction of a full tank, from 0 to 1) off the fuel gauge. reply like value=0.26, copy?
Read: value=0.25
